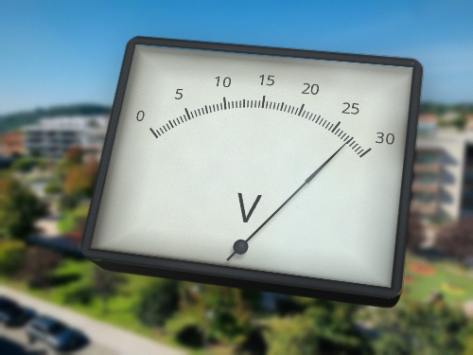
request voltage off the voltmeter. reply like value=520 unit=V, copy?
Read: value=27.5 unit=V
